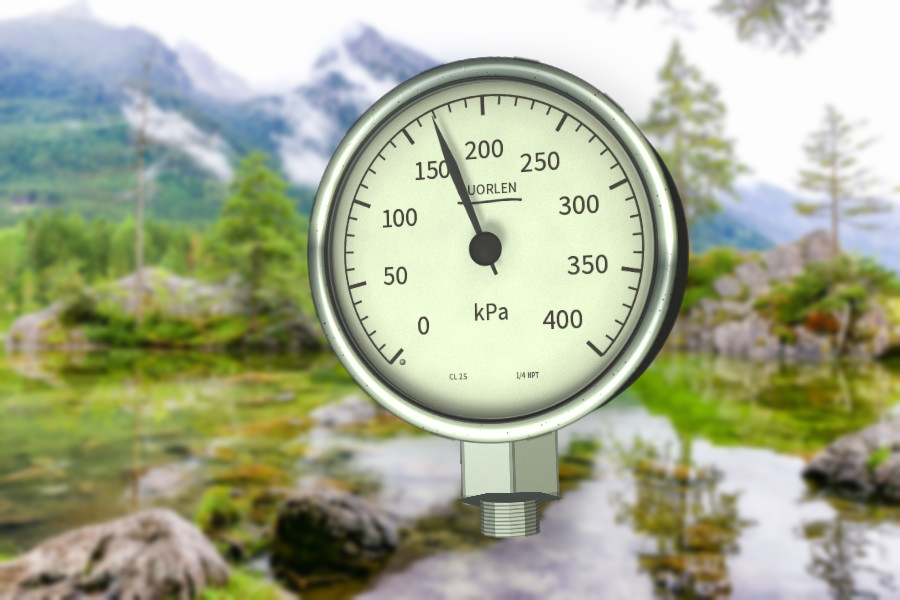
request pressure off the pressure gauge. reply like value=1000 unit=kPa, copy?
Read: value=170 unit=kPa
